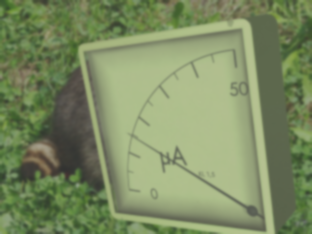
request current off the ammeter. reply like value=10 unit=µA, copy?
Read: value=15 unit=µA
